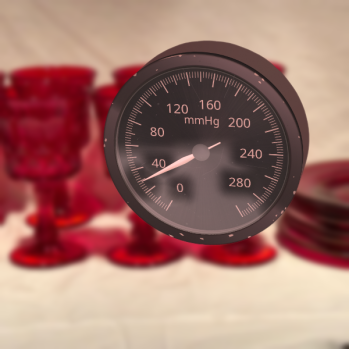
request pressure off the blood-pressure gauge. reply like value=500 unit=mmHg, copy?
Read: value=30 unit=mmHg
